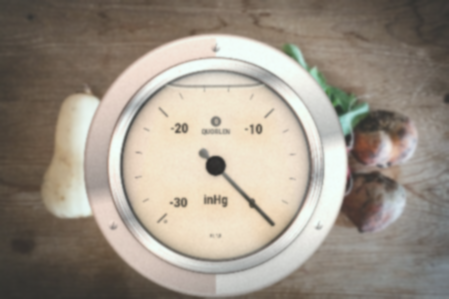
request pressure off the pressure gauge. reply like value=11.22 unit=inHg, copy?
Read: value=0 unit=inHg
